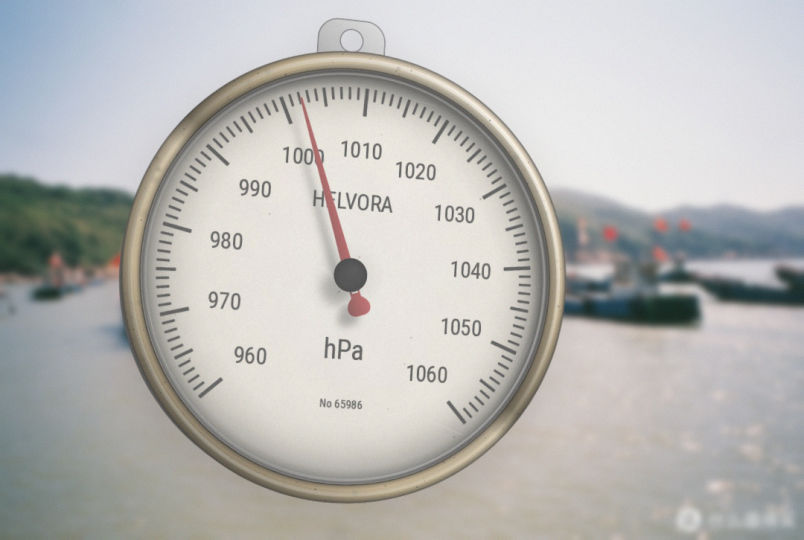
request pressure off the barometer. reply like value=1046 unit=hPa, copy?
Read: value=1002 unit=hPa
